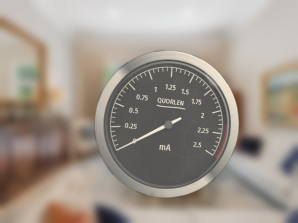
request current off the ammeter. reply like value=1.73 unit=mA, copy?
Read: value=0 unit=mA
